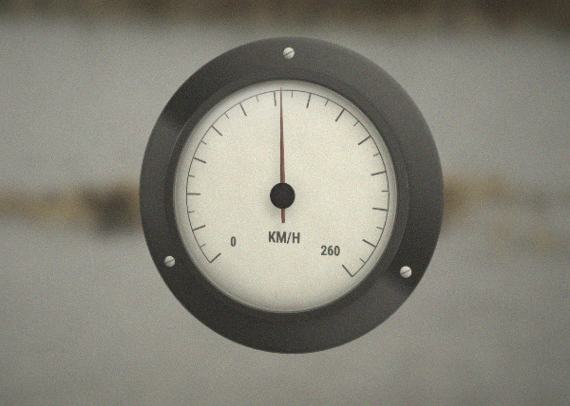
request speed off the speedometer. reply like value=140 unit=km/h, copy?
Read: value=125 unit=km/h
